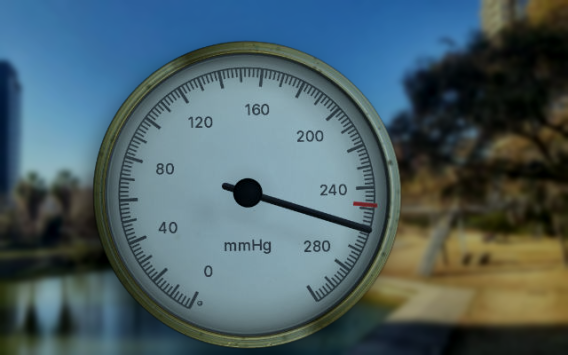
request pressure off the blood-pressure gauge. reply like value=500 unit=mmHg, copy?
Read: value=260 unit=mmHg
